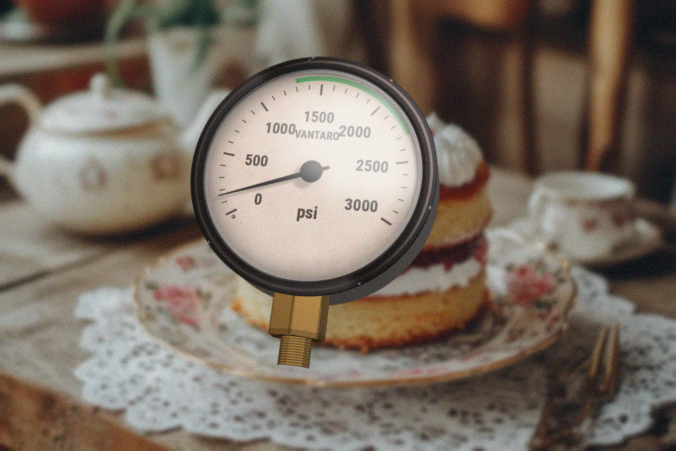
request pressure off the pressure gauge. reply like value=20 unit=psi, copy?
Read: value=150 unit=psi
